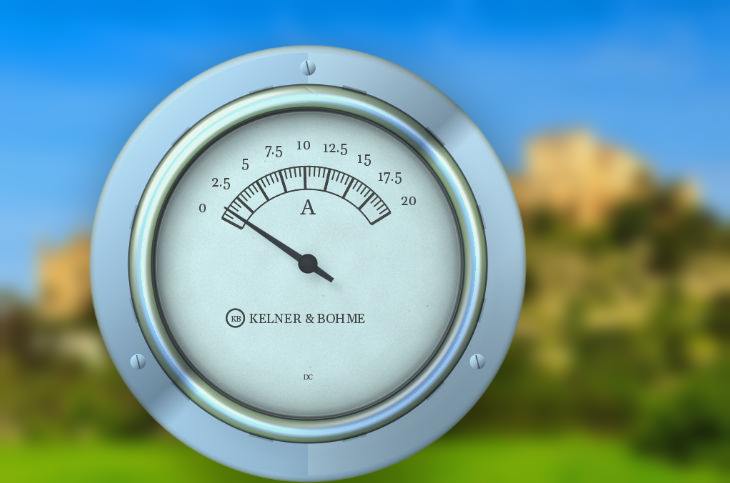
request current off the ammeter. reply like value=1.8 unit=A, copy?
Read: value=1 unit=A
